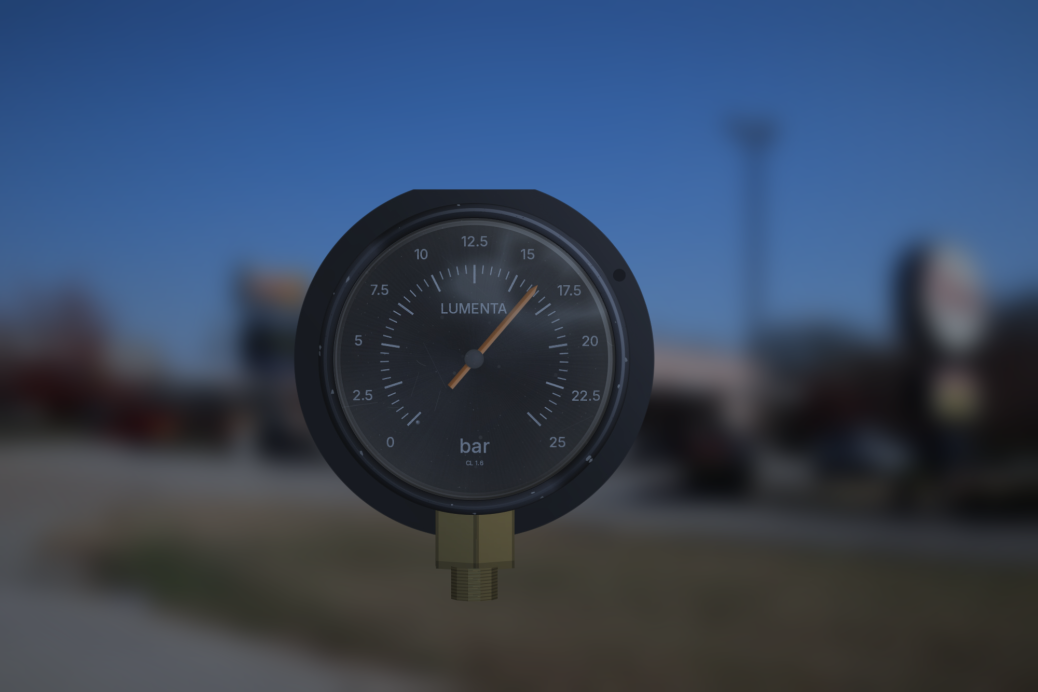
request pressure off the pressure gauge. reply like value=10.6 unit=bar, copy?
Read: value=16.25 unit=bar
